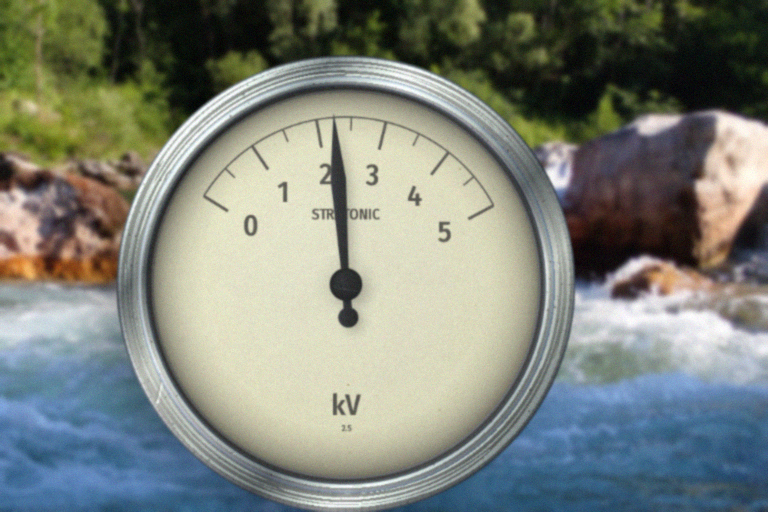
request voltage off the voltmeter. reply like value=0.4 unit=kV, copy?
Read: value=2.25 unit=kV
